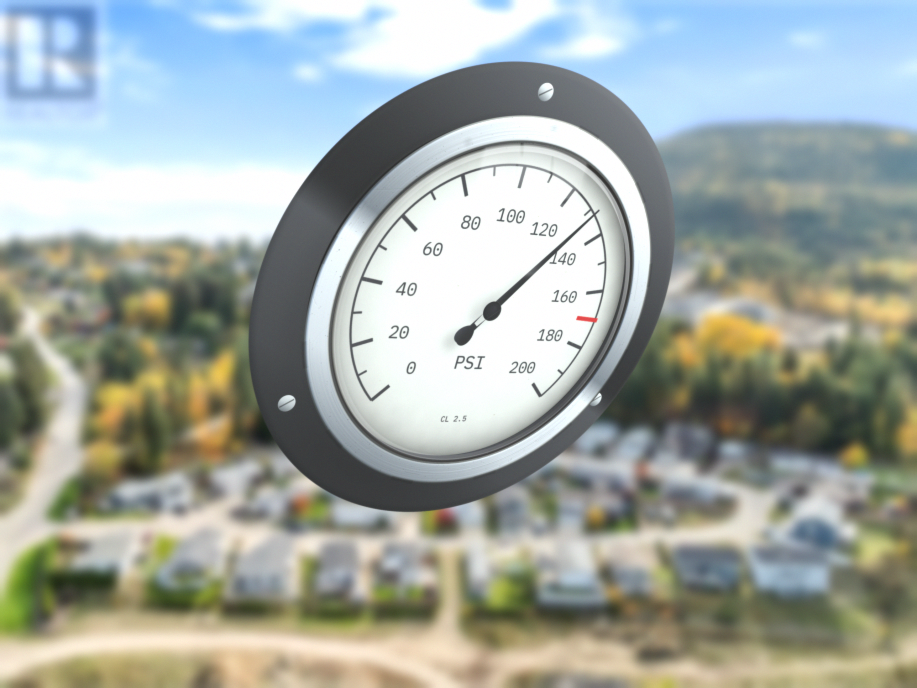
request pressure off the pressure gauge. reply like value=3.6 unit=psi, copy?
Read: value=130 unit=psi
